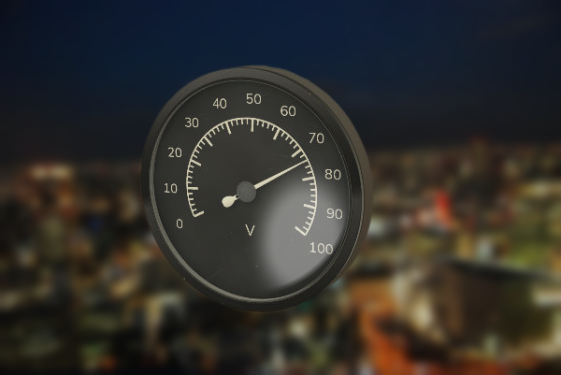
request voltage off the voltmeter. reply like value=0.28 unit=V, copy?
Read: value=74 unit=V
